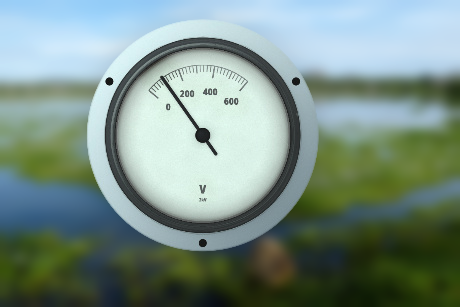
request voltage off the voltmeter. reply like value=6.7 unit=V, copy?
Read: value=100 unit=V
